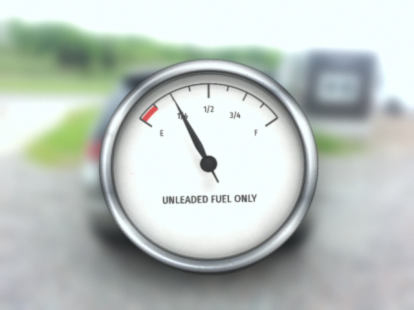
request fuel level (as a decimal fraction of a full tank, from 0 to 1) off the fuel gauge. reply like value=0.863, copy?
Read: value=0.25
